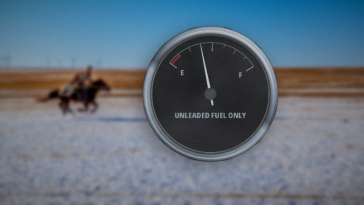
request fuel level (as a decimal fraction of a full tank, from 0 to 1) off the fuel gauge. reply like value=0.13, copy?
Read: value=0.375
